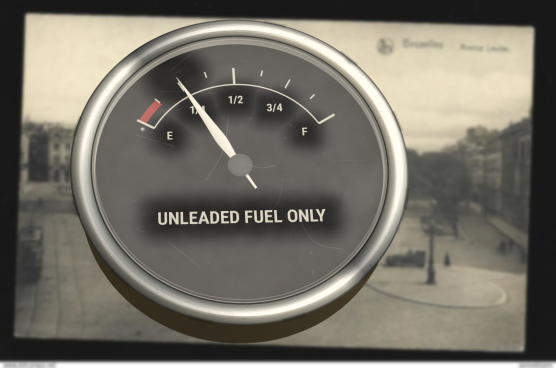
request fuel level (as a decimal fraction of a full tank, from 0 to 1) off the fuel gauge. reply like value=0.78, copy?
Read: value=0.25
